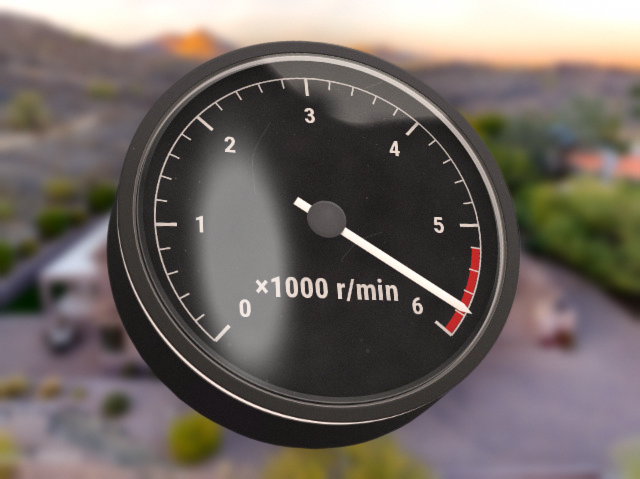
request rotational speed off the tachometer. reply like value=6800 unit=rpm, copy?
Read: value=5800 unit=rpm
